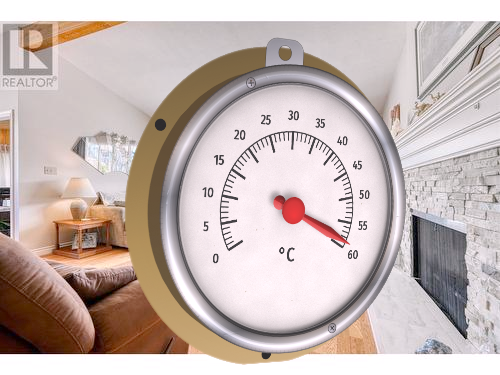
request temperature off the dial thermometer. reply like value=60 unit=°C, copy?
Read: value=59 unit=°C
